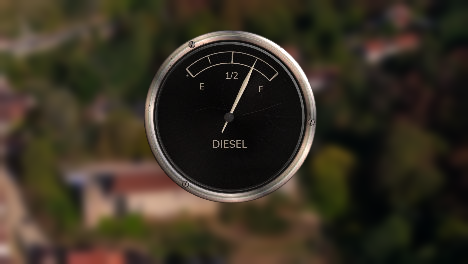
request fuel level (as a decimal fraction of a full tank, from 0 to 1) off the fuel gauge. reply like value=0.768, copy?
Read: value=0.75
